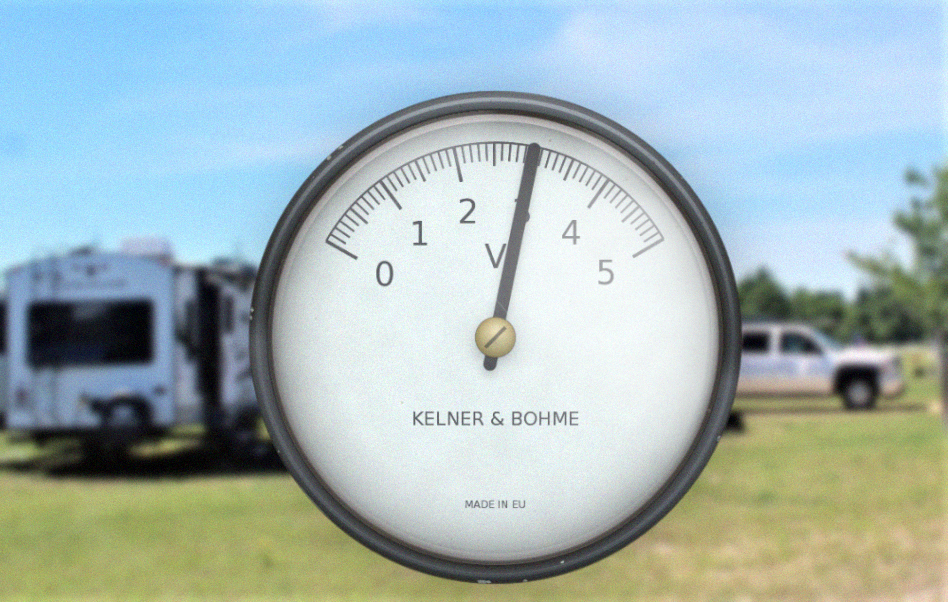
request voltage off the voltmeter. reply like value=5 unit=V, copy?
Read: value=3 unit=V
